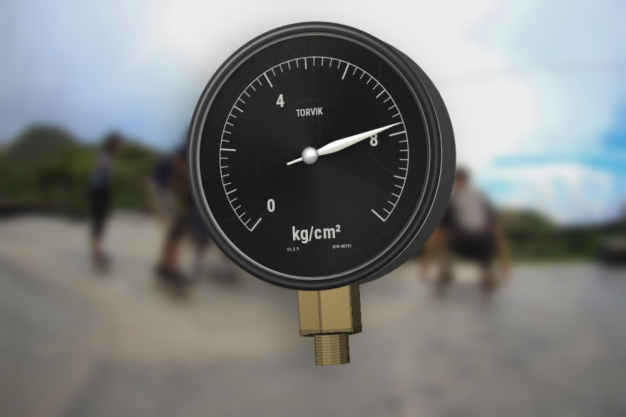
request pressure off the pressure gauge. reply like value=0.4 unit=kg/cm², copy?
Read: value=7.8 unit=kg/cm²
